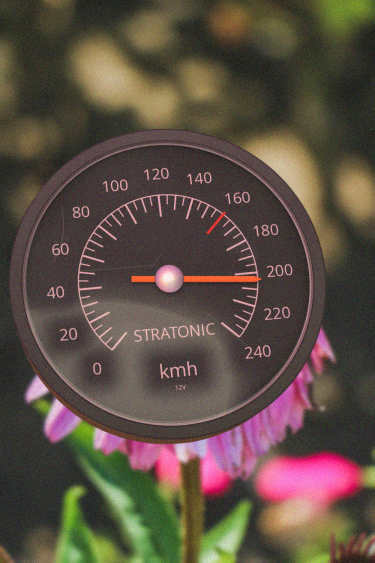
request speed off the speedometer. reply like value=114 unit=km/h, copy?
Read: value=205 unit=km/h
